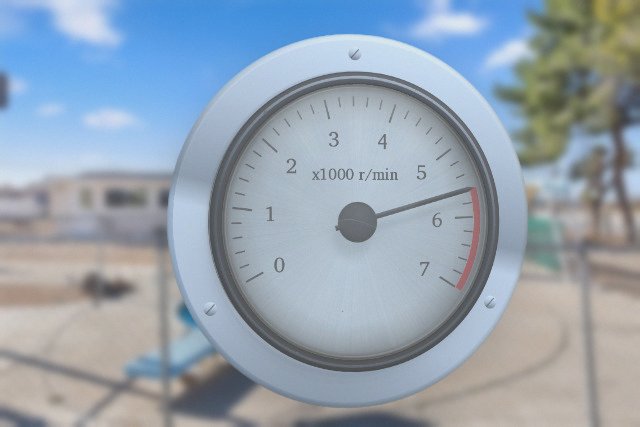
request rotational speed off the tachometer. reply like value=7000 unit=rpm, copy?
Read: value=5600 unit=rpm
